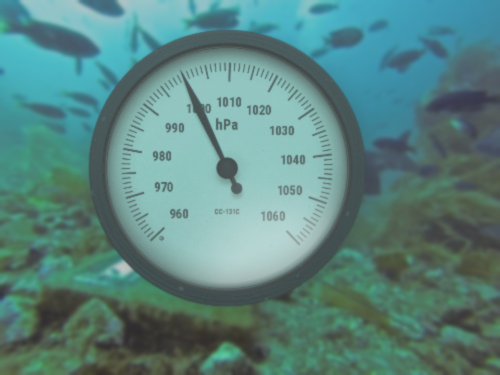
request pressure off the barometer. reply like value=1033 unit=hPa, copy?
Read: value=1000 unit=hPa
